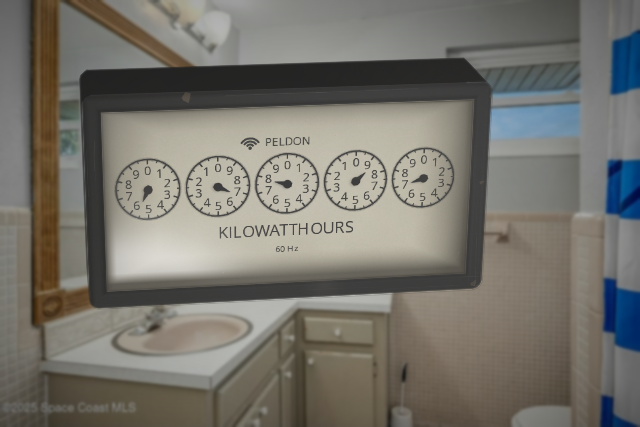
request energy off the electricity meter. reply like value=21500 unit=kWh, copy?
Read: value=56787 unit=kWh
